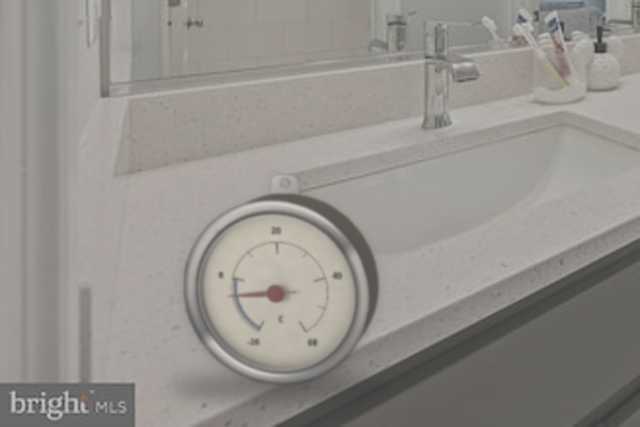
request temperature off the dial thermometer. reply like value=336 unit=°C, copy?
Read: value=-5 unit=°C
